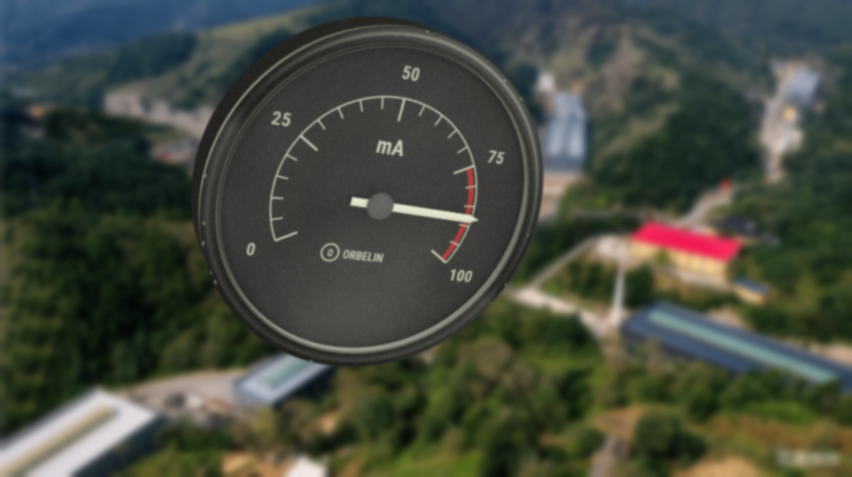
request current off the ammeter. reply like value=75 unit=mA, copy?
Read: value=87.5 unit=mA
